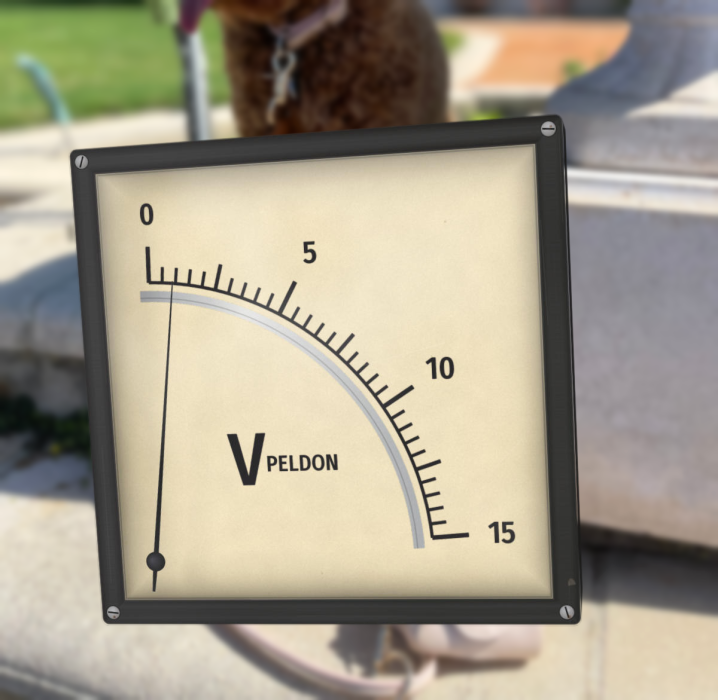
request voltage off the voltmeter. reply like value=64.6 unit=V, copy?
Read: value=1 unit=V
